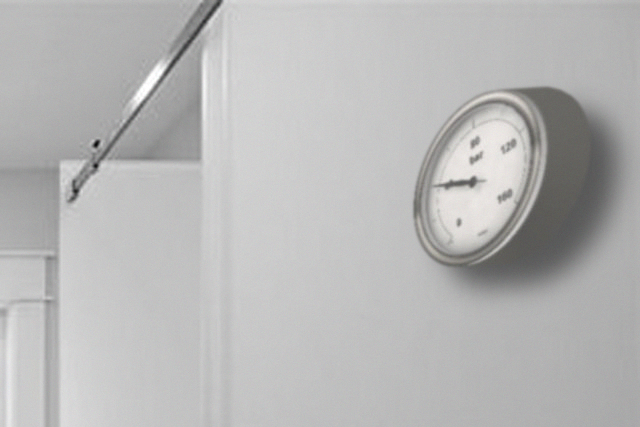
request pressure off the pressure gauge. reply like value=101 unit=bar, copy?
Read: value=40 unit=bar
